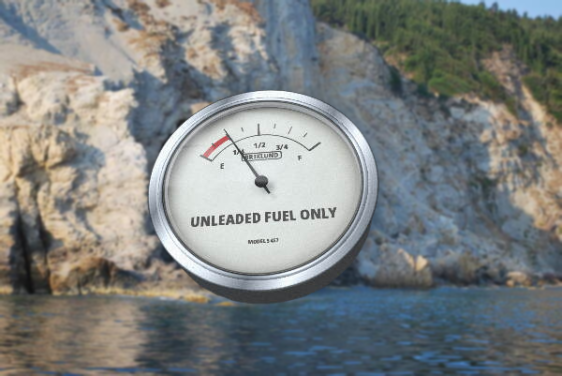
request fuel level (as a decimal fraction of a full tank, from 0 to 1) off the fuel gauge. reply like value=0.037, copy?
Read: value=0.25
